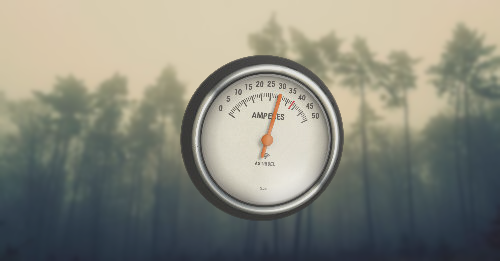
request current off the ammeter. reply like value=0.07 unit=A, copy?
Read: value=30 unit=A
